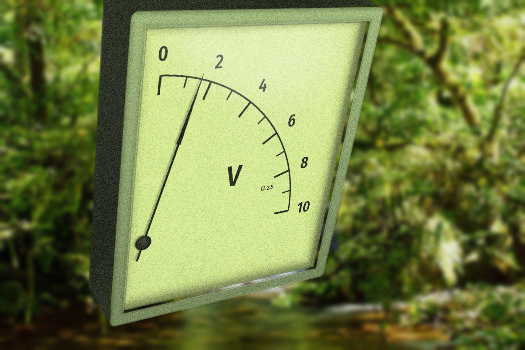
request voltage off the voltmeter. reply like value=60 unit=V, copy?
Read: value=1.5 unit=V
